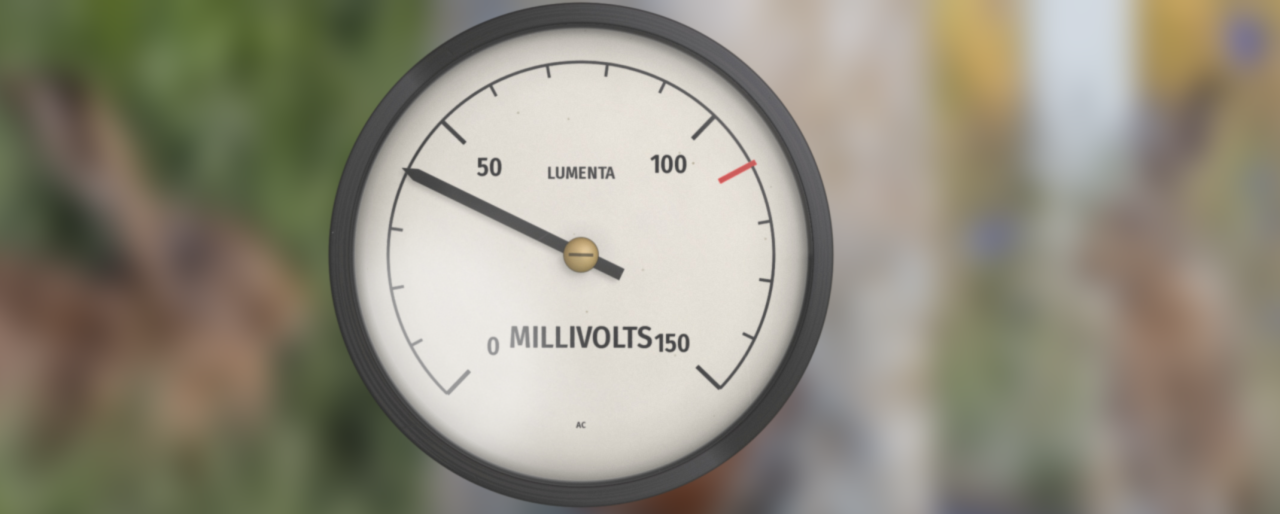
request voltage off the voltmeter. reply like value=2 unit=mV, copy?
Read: value=40 unit=mV
